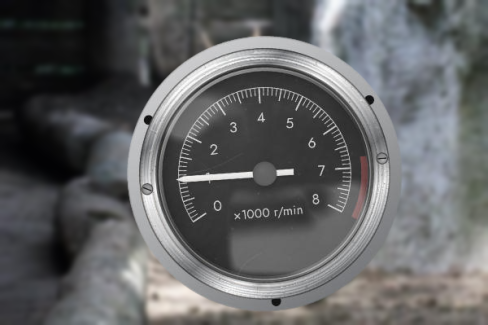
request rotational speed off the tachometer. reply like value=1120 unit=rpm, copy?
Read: value=1000 unit=rpm
